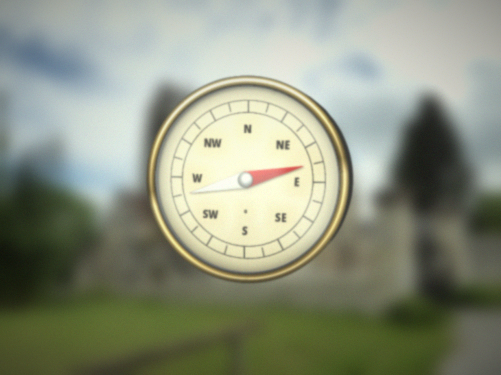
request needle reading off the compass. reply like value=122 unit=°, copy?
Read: value=75 unit=°
